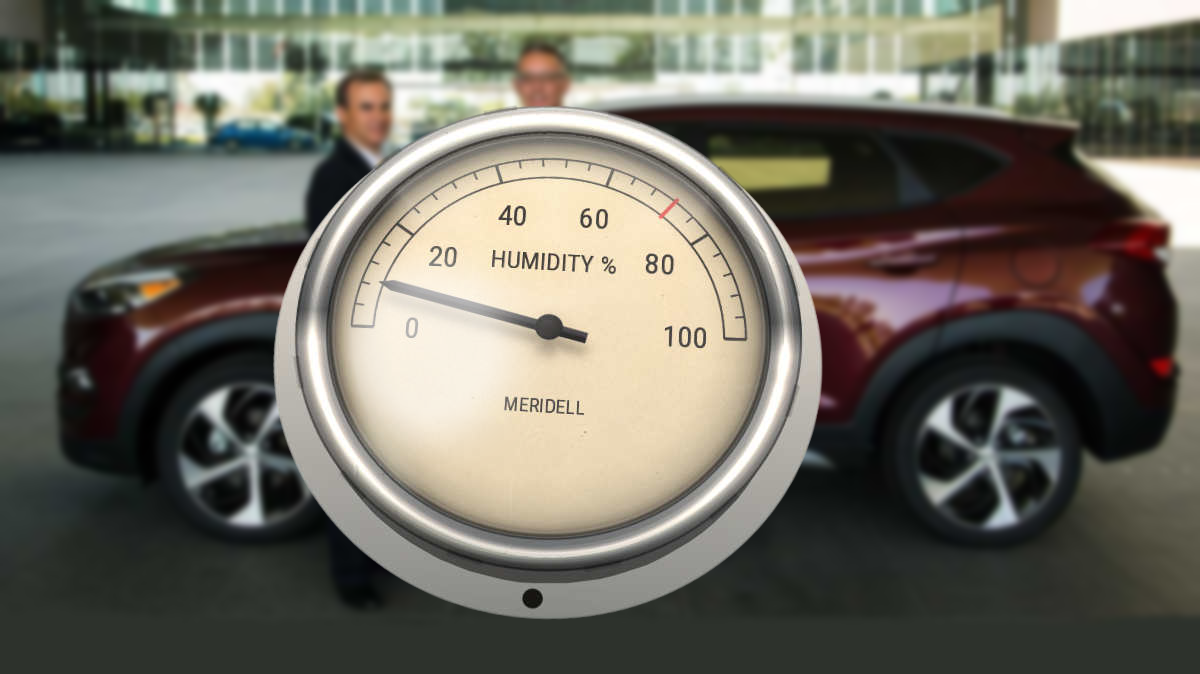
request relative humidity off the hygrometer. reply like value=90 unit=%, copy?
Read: value=8 unit=%
